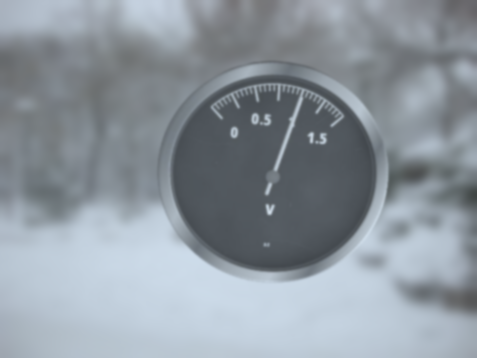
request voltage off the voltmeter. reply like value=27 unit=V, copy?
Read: value=1 unit=V
